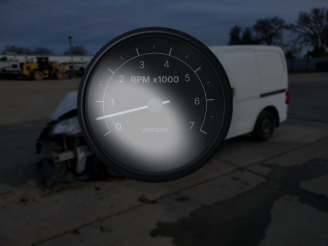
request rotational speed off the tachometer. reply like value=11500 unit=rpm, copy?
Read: value=500 unit=rpm
